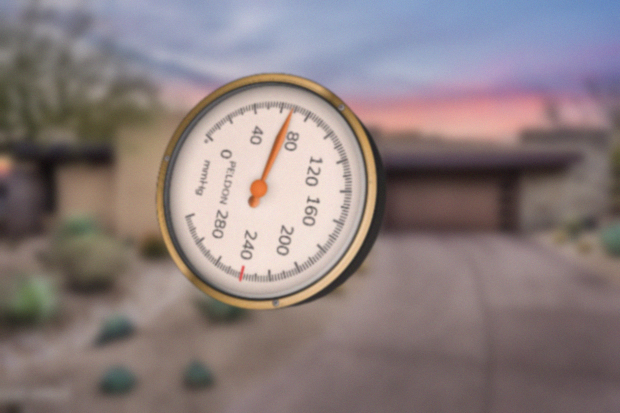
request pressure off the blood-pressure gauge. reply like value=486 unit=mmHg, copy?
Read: value=70 unit=mmHg
